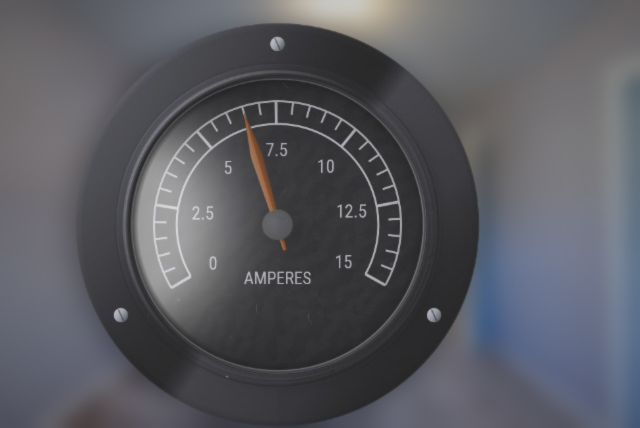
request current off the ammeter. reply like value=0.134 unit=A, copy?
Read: value=6.5 unit=A
